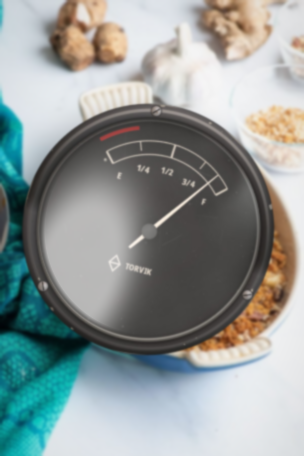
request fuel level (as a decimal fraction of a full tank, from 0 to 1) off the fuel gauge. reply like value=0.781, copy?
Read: value=0.875
